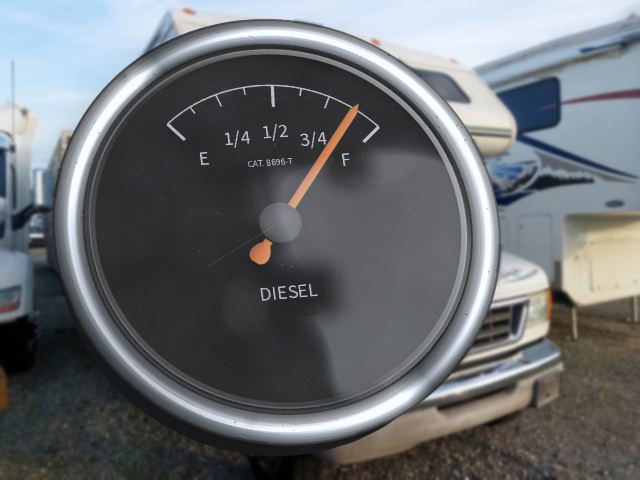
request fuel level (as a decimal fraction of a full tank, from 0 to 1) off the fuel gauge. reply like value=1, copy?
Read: value=0.875
